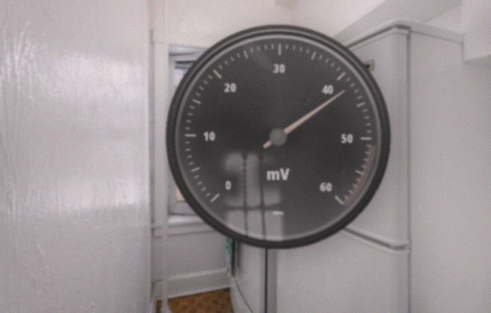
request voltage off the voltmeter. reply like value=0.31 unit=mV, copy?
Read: value=42 unit=mV
